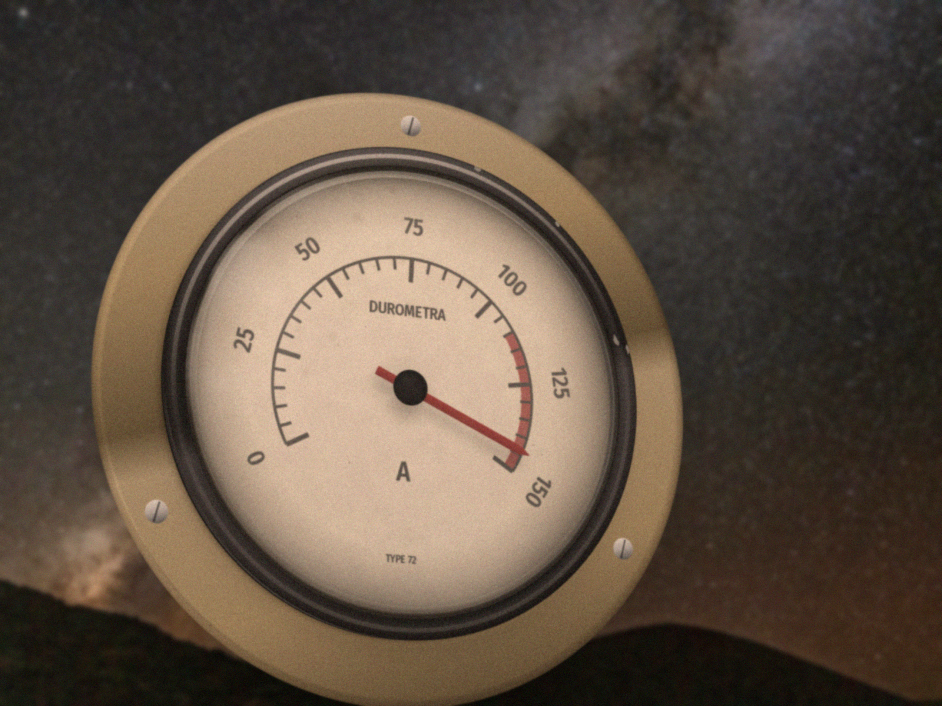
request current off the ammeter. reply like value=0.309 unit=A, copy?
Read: value=145 unit=A
